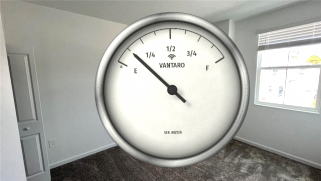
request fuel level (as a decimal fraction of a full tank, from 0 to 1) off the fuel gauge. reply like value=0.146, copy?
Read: value=0.125
